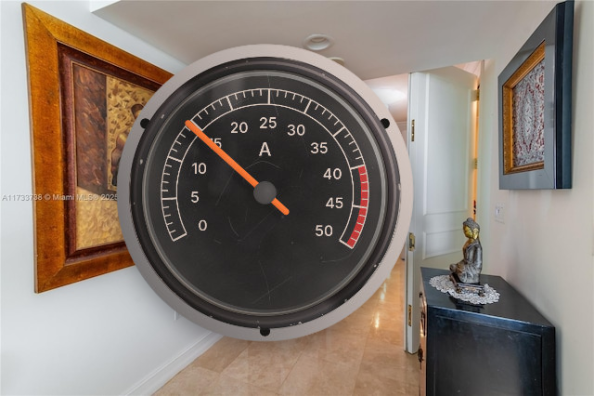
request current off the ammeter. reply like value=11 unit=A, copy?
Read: value=14.5 unit=A
